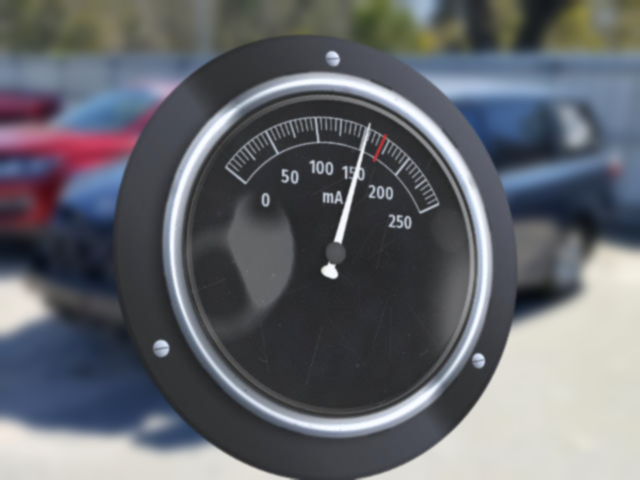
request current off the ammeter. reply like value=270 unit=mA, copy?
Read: value=150 unit=mA
